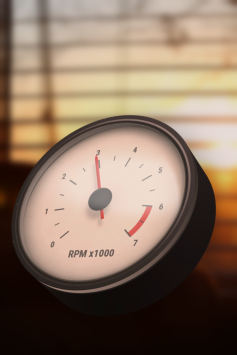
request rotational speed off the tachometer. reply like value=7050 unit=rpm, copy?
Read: value=3000 unit=rpm
